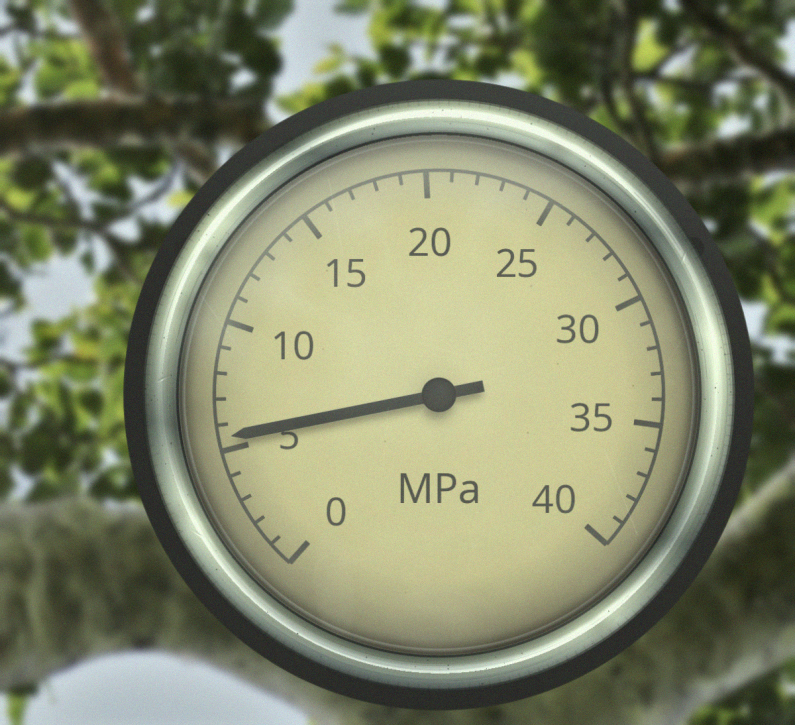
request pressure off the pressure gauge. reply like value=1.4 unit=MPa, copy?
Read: value=5.5 unit=MPa
